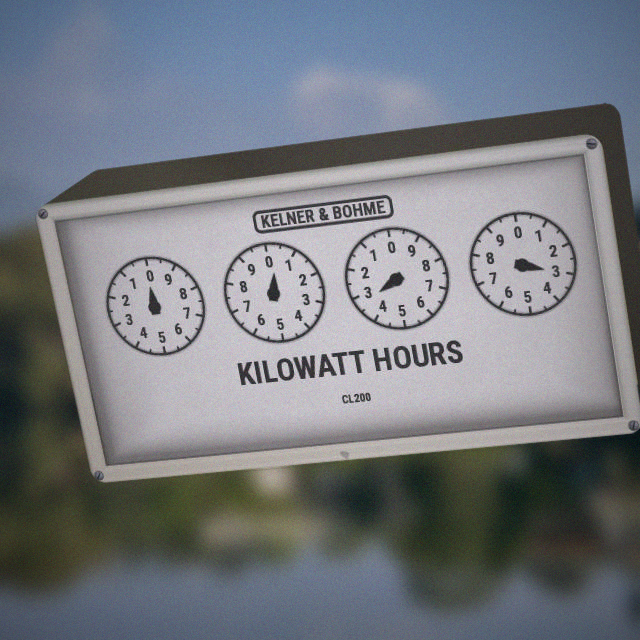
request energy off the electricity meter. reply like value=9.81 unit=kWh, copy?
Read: value=33 unit=kWh
